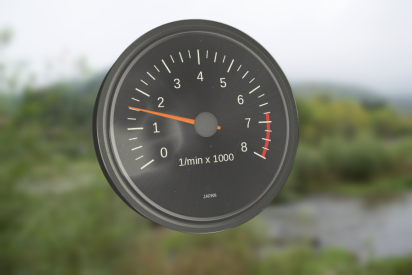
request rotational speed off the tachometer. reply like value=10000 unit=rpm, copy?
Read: value=1500 unit=rpm
